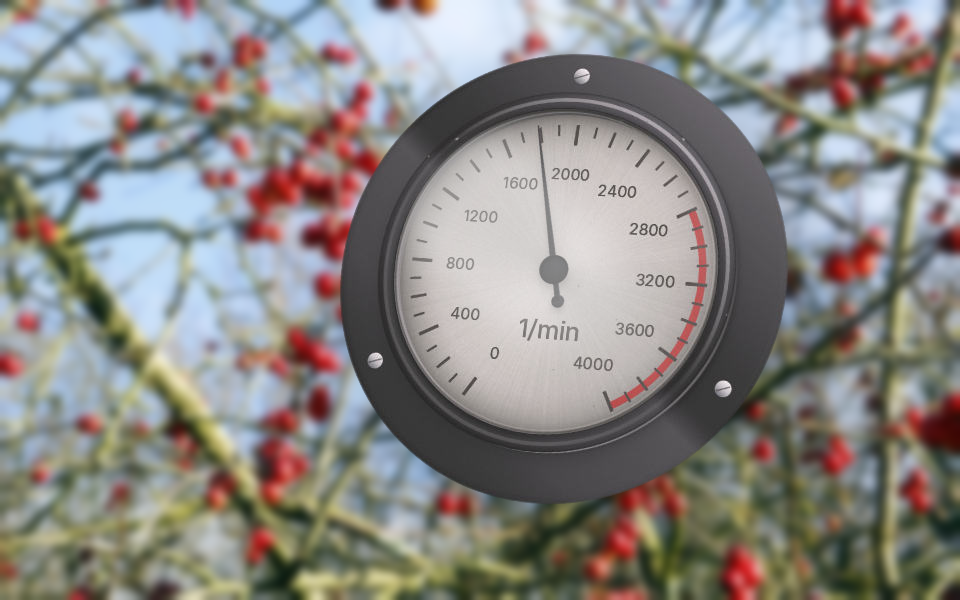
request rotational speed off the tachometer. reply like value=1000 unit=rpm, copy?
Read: value=1800 unit=rpm
